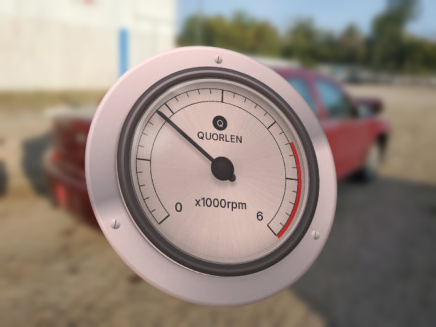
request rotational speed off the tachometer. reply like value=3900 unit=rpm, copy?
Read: value=1800 unit=rpm
